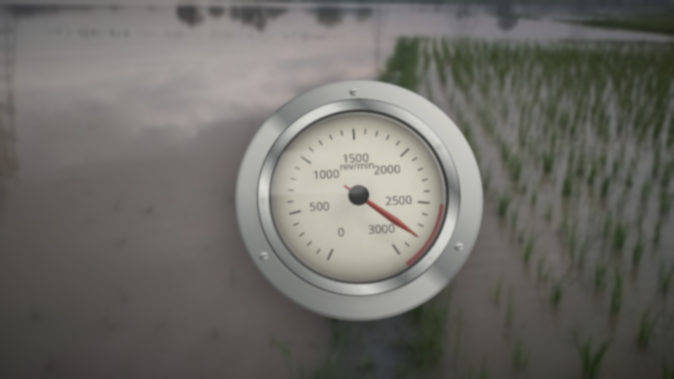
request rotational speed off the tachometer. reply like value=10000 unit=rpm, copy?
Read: value=2800 unit=rpm
